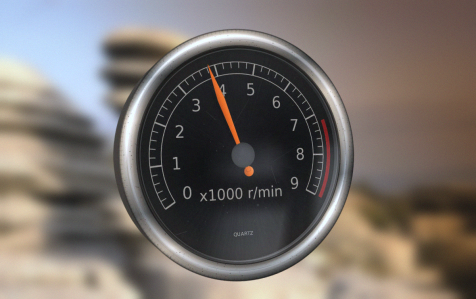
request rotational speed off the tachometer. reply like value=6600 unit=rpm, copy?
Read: value=3800 unit=rpm
